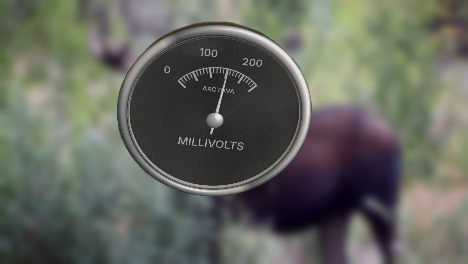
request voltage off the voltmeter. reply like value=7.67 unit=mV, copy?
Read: value=150 unit=mV
